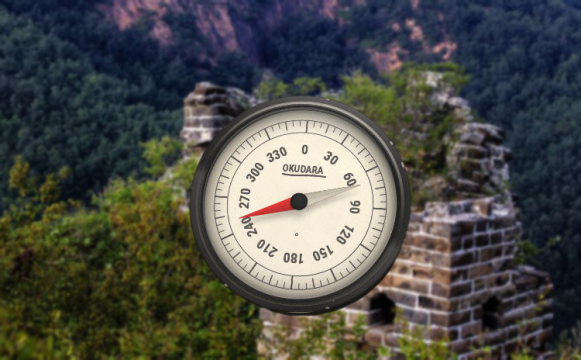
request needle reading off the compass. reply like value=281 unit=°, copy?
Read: value=250 unit=°
